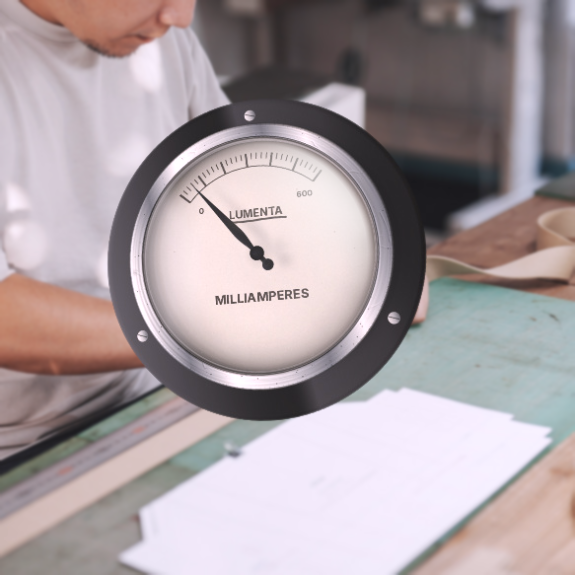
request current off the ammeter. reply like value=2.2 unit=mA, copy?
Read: value=60 unit=mA
